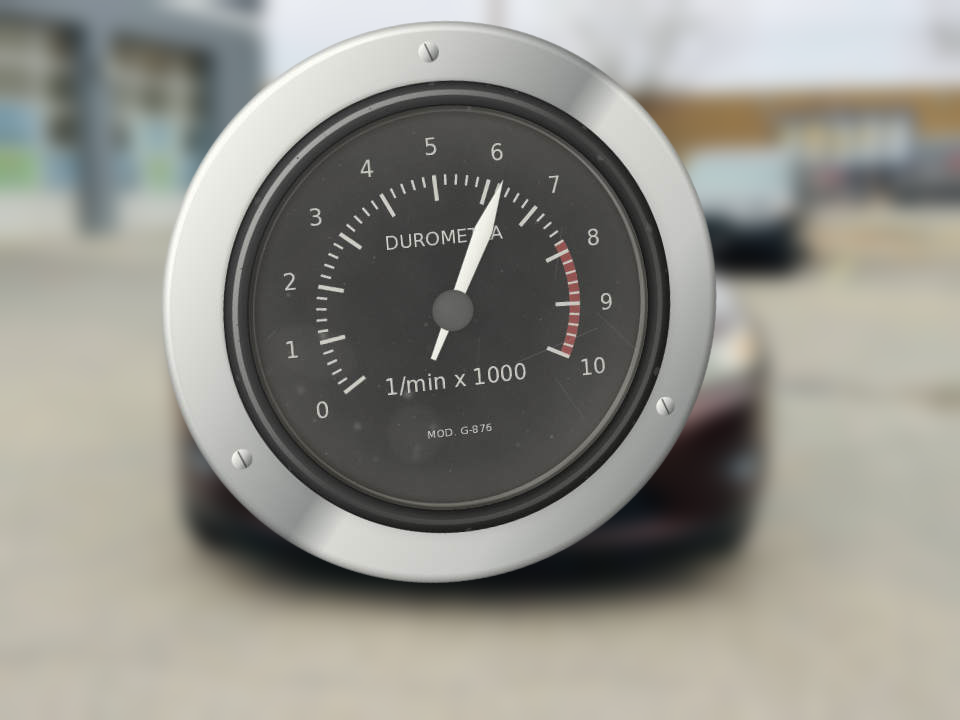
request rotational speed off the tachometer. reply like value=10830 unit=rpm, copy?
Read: value=6200 unit=rpm
